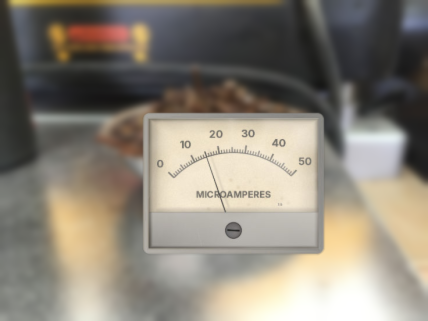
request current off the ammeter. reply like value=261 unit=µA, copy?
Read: value=15 unit=µA
